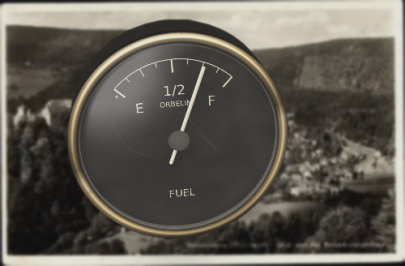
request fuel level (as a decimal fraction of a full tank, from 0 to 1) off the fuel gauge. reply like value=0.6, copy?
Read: value=0.75
